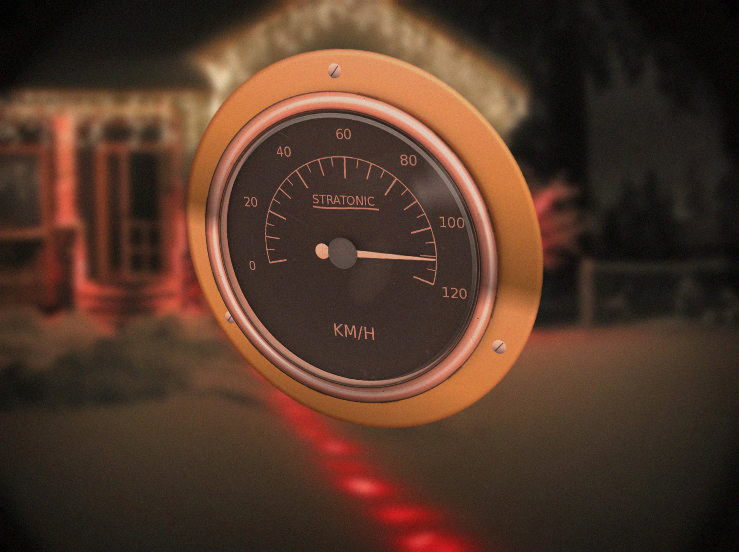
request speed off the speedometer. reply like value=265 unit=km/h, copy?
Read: value=110 unit=km/h
